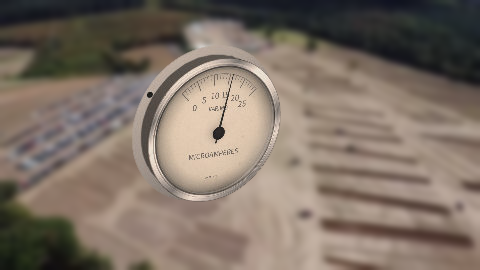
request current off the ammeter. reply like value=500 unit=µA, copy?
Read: value=15 unit=µA
